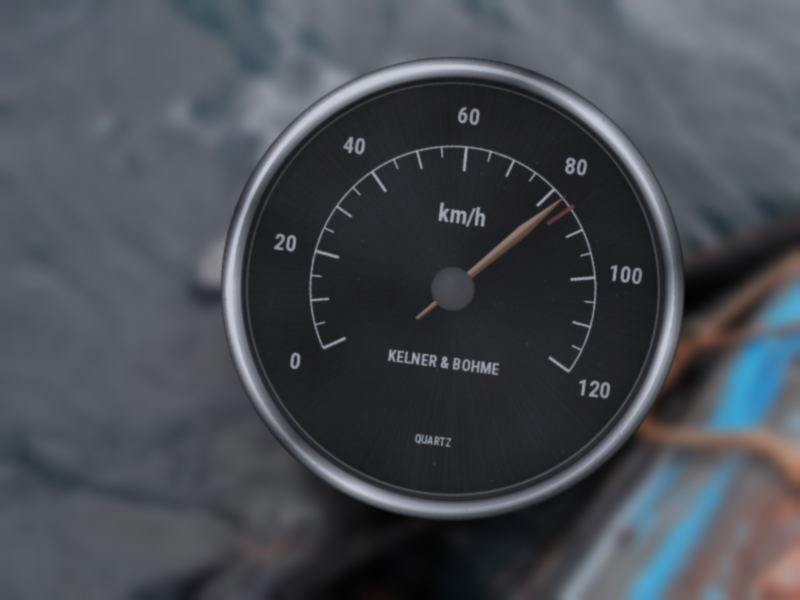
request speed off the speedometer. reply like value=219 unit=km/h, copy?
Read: value=82.5 unit=km/h
